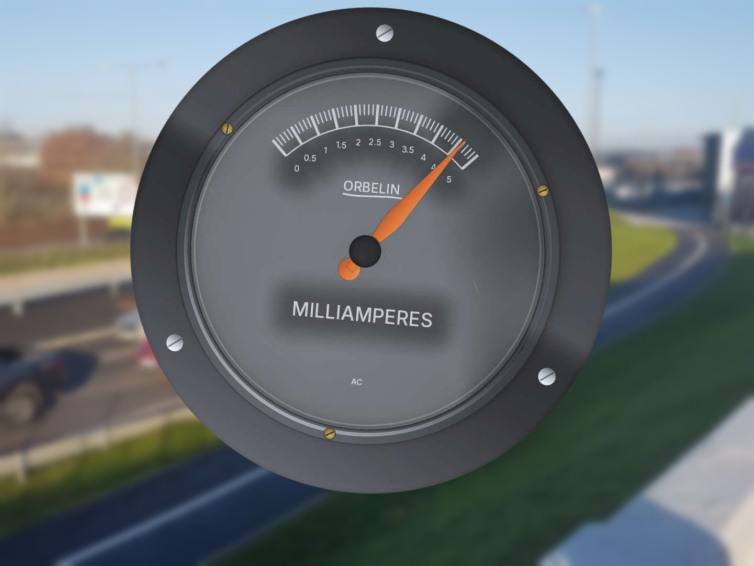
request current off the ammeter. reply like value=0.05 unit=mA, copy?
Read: value=4.6 unit=mA
